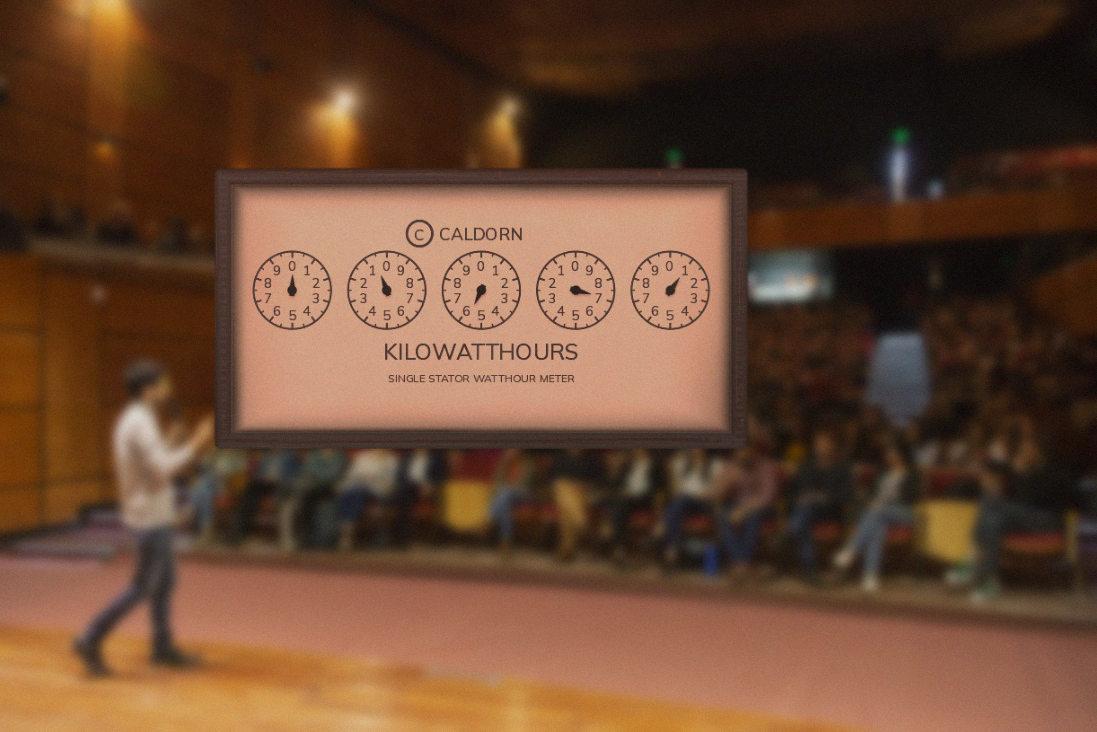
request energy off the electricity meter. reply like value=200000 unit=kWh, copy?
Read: value=571 unit=kWh
